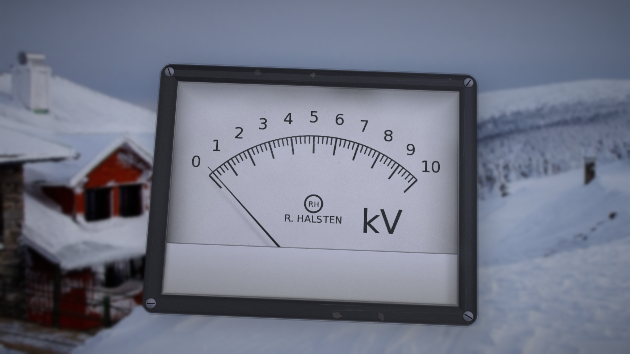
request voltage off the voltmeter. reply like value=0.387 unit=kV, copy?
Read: value=0.2 unit=kV
